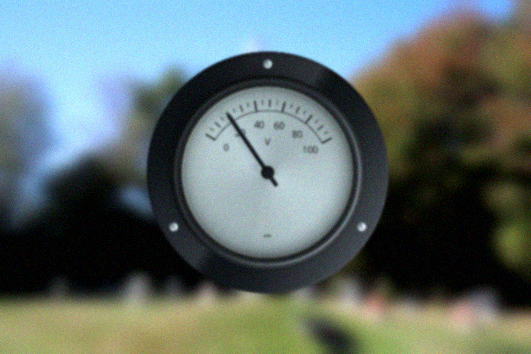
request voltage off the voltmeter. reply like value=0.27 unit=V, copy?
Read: value=20 unit=V
